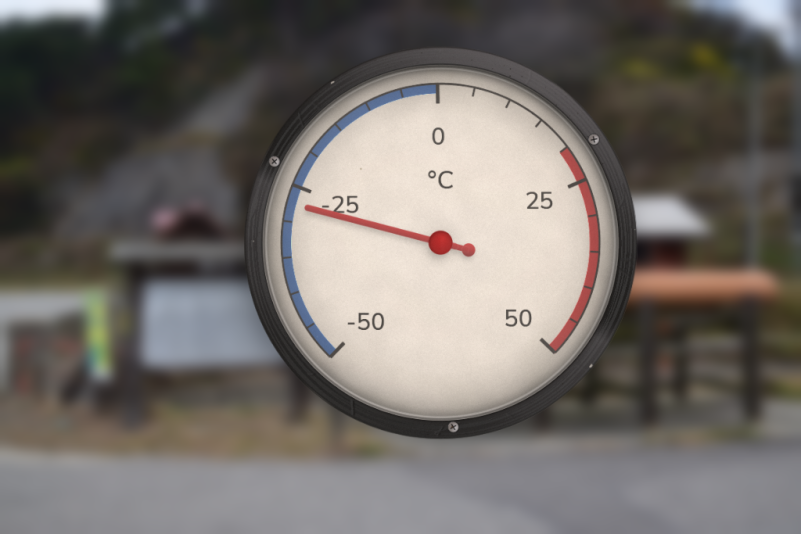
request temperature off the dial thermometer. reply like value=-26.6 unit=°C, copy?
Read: value=-27.5 unit=°C
